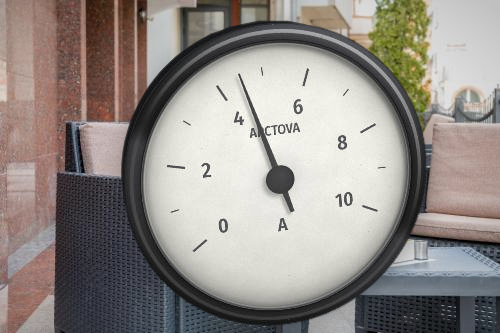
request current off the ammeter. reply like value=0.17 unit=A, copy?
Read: value=4.5 unit=A
